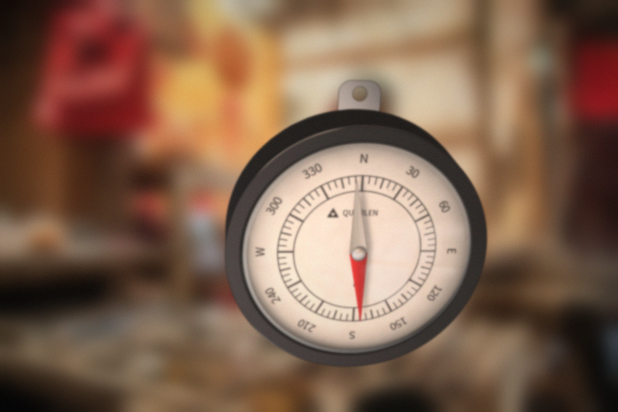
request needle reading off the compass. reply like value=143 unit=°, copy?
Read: value=175 unit=°
